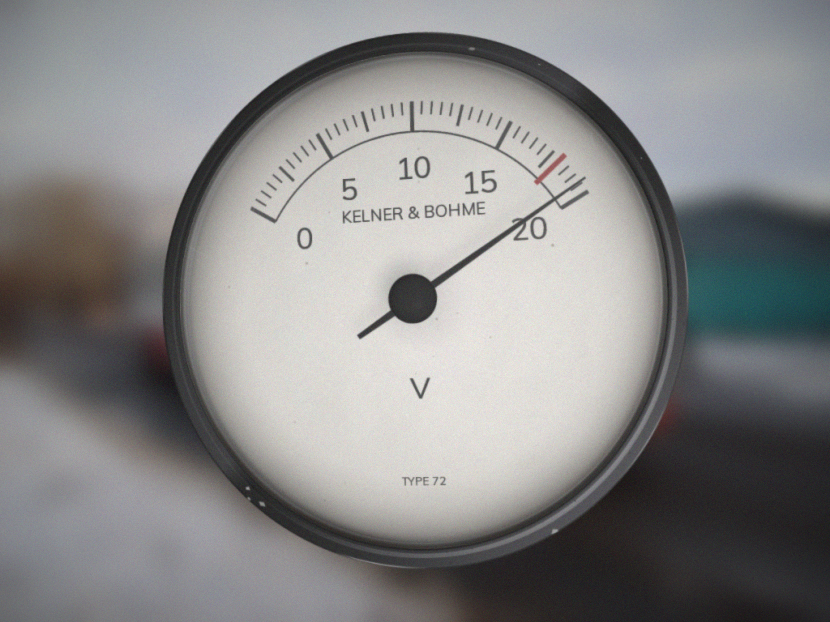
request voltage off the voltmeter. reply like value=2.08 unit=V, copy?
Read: value=19.5 unit=V
